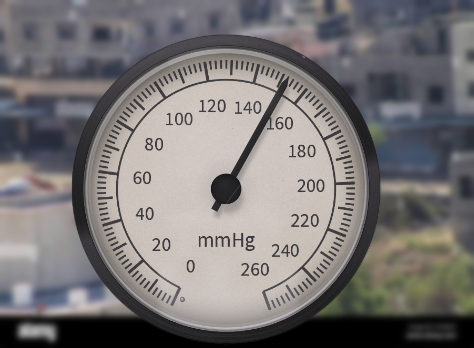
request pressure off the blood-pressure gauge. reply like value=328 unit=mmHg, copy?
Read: value=152 unit=mmHg
